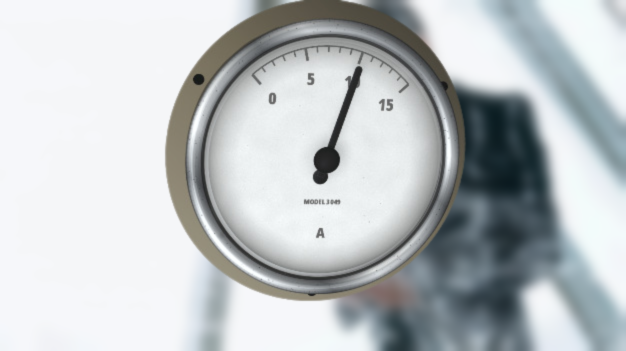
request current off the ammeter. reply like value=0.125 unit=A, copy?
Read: value=10 unit=A
